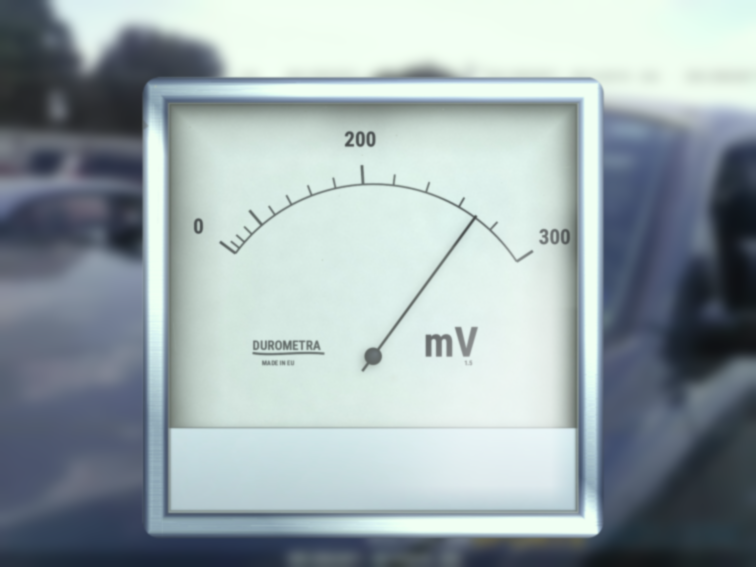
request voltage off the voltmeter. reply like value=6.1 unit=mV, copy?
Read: value=270 unit=mV
